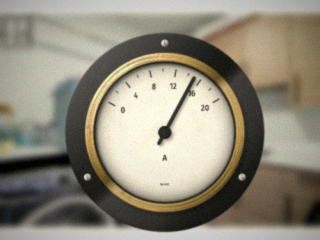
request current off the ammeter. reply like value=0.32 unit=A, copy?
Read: value=15 unit=A
